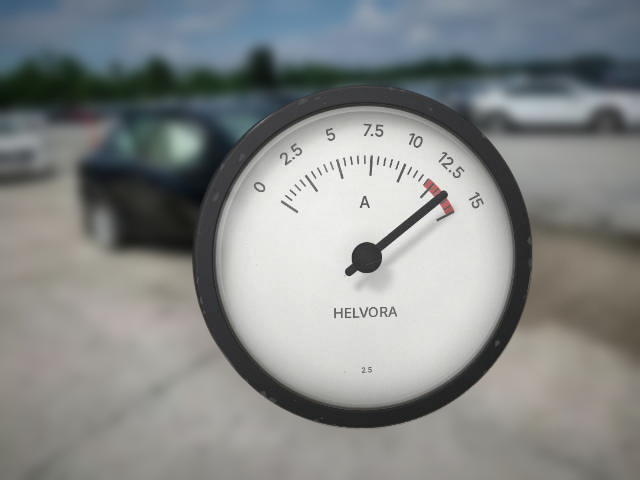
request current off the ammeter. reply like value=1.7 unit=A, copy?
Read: value=13.5 unit=A
